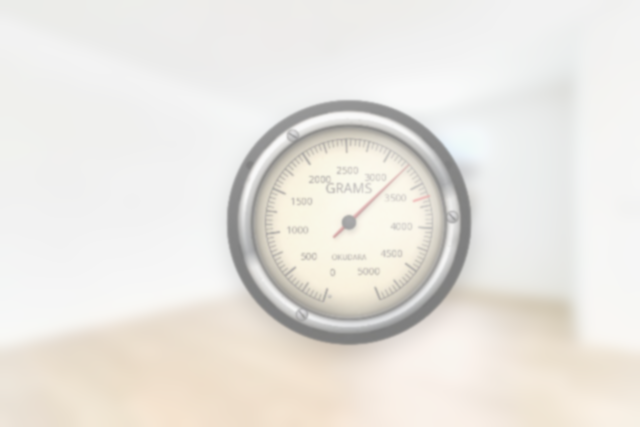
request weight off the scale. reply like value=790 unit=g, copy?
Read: value=3250 unit=g
